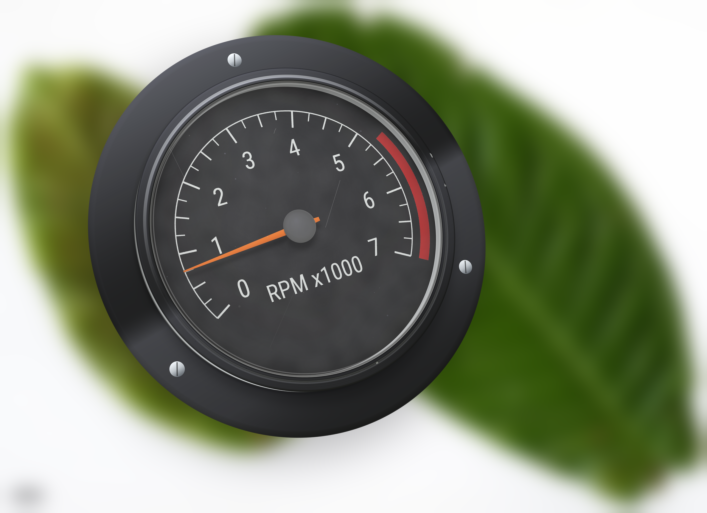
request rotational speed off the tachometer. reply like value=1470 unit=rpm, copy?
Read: value=750 unit=rpm
